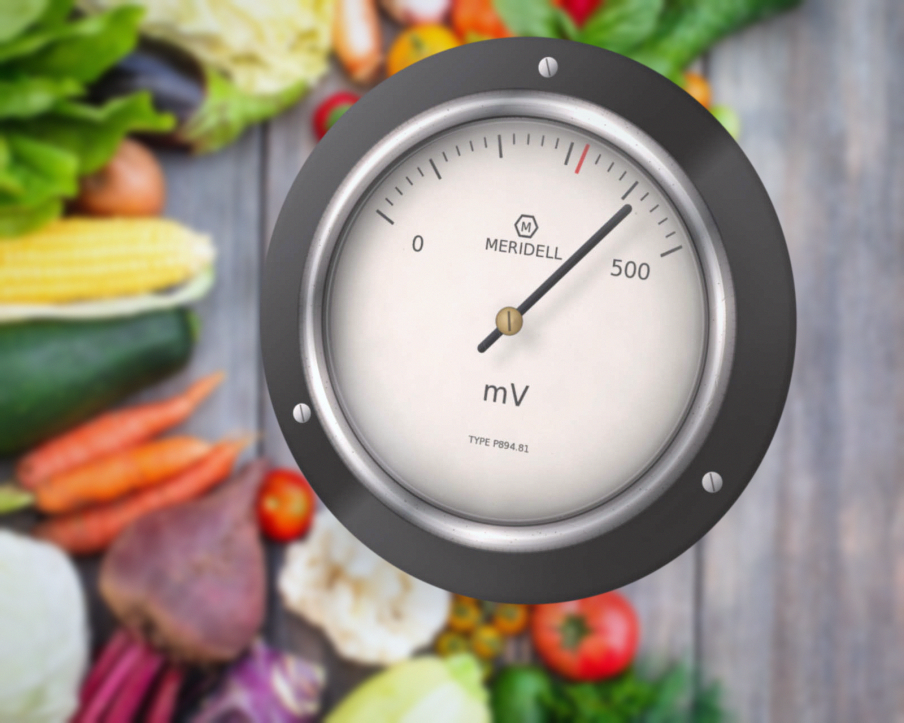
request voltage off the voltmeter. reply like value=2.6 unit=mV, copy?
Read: value=420 unit=mV
